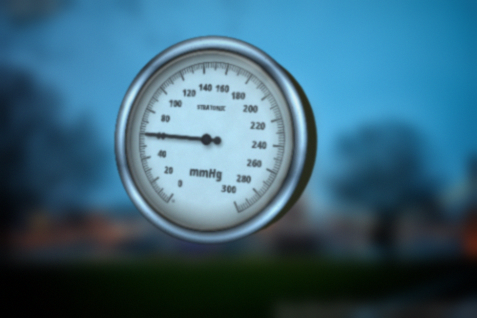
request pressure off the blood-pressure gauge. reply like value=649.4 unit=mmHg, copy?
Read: value=60 unit=mmHg
